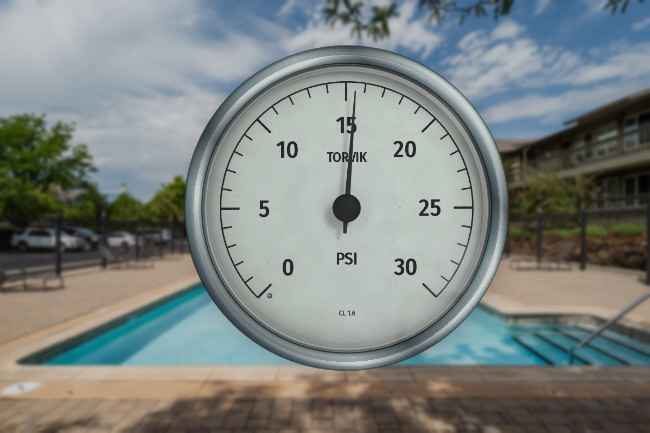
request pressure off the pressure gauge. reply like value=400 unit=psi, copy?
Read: value=15.5 unit=psi
